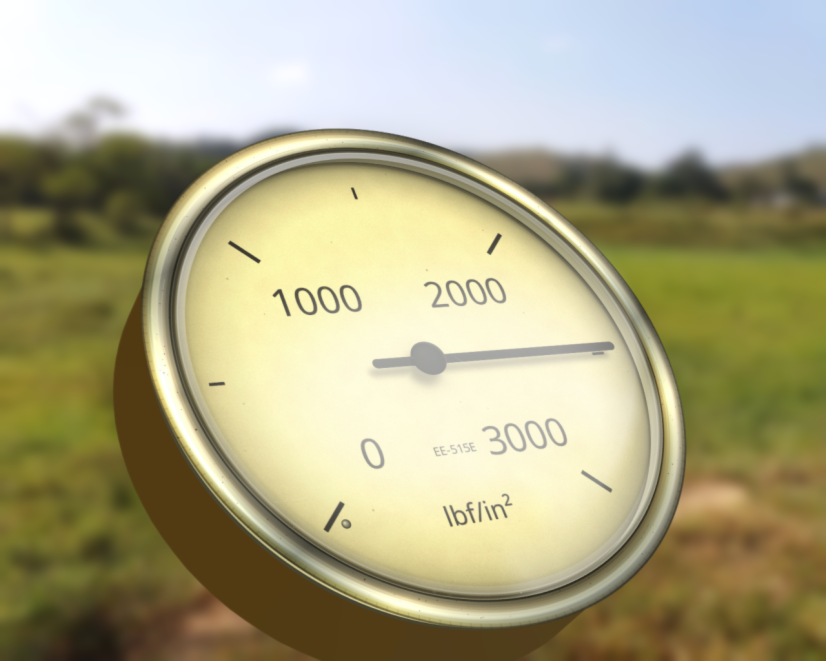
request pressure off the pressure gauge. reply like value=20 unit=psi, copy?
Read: value=2500 unit=psi
